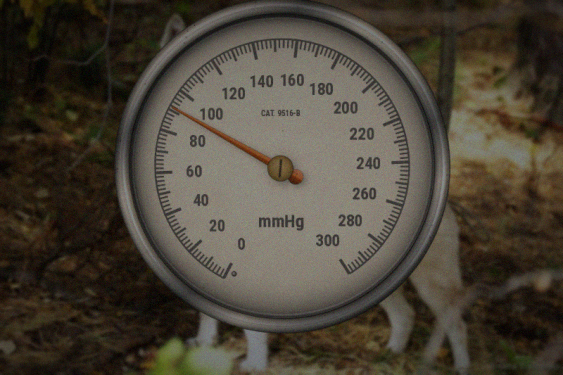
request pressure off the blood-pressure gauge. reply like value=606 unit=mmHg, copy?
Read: value=92 unit=mmHg
